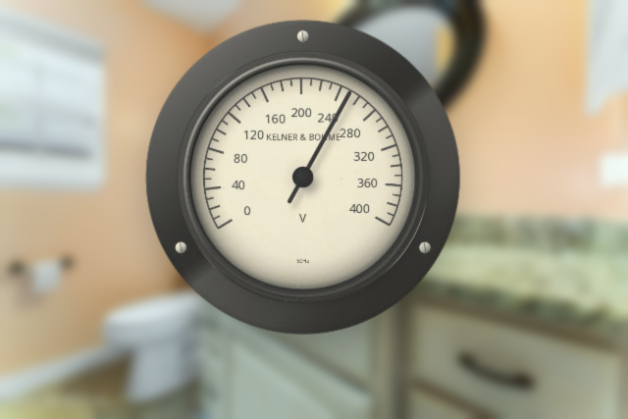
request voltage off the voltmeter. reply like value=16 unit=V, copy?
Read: value=250 unit=V
